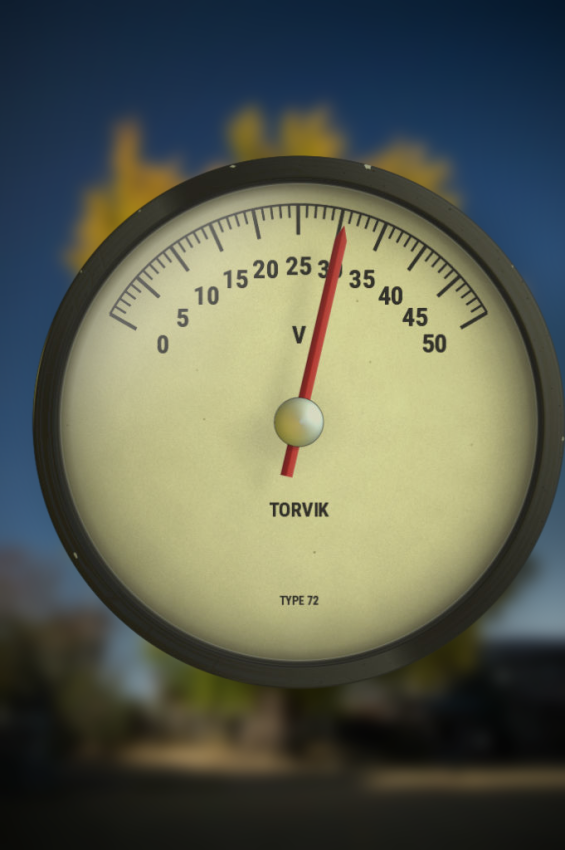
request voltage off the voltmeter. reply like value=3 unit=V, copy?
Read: value=30.5 unit=V
